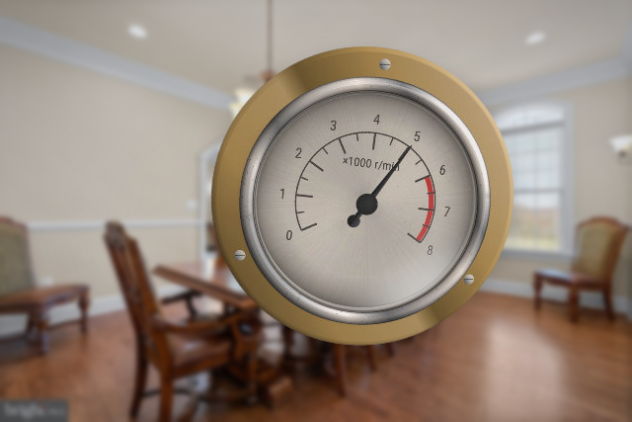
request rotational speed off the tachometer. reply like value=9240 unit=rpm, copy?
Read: value=5000 unit=rpm
